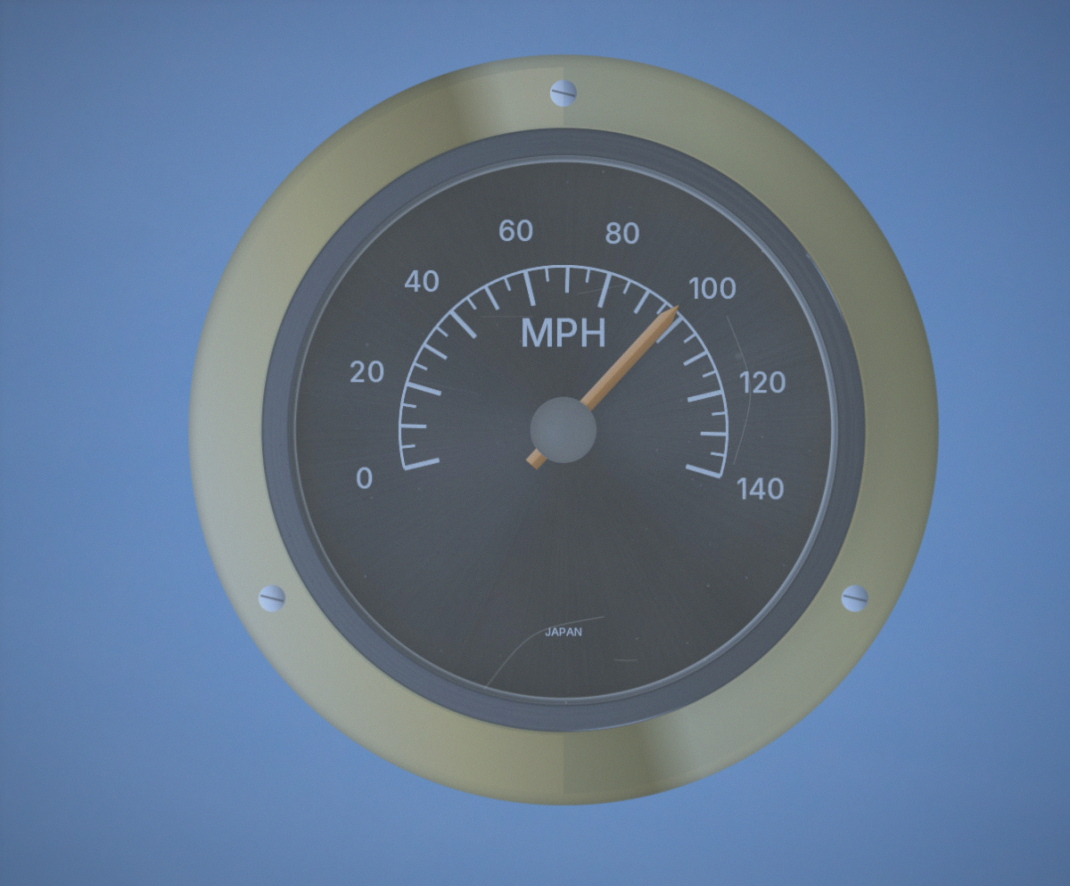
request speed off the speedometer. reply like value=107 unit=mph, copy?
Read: value=97.5 unit=mph
